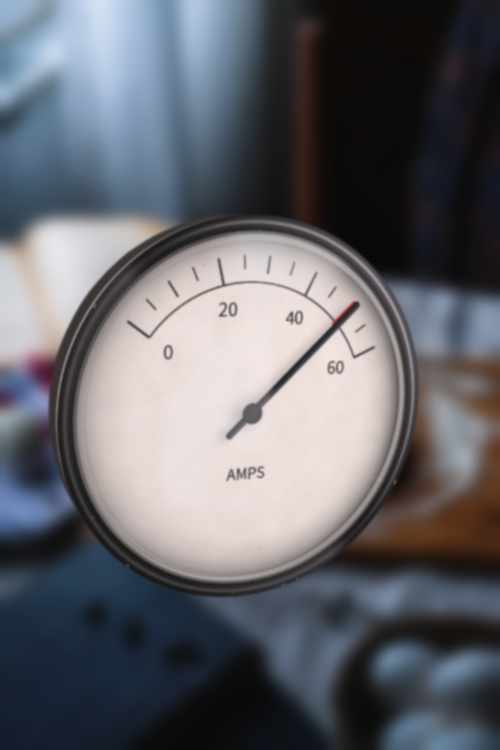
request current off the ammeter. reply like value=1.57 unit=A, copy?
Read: value=50 unit=A
